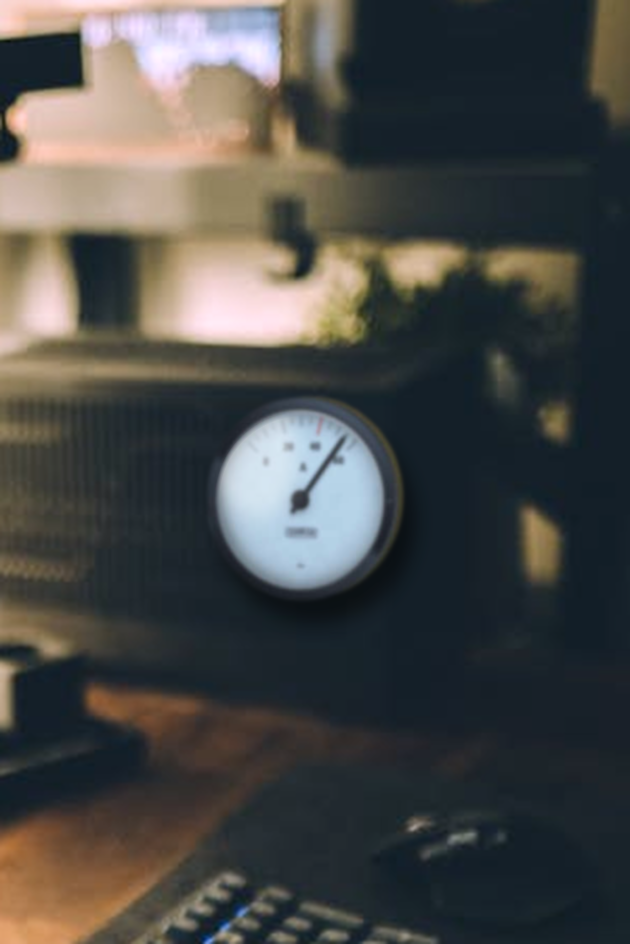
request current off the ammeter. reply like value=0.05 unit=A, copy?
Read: value=55 unit=A
